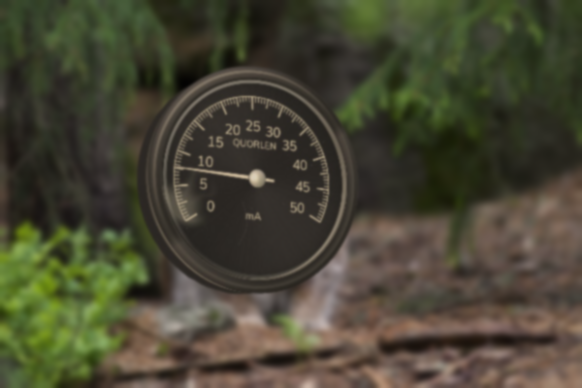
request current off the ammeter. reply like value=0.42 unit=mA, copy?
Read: value=7.5 unit=mA
